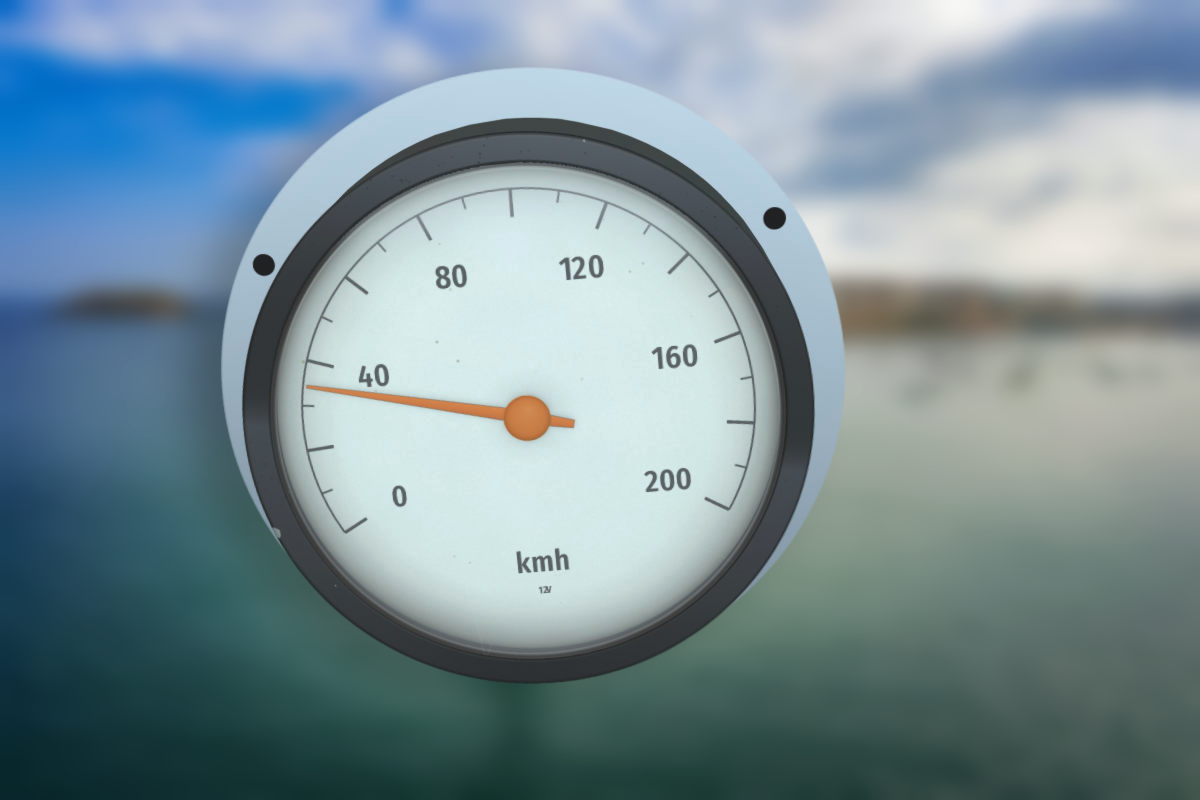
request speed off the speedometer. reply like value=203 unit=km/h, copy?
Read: value=35 unit=km/h
